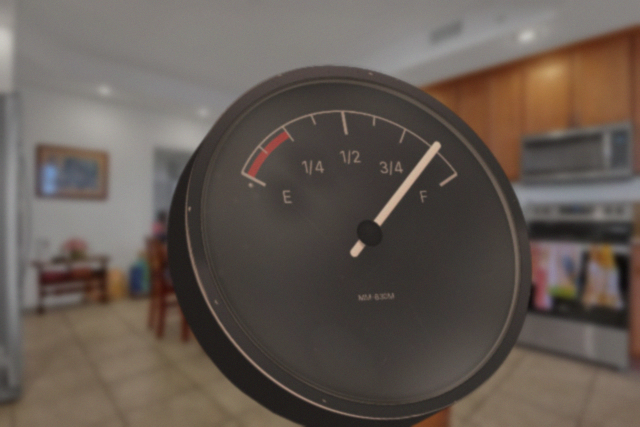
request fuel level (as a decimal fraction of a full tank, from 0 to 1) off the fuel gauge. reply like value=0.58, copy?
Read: value=0.875
